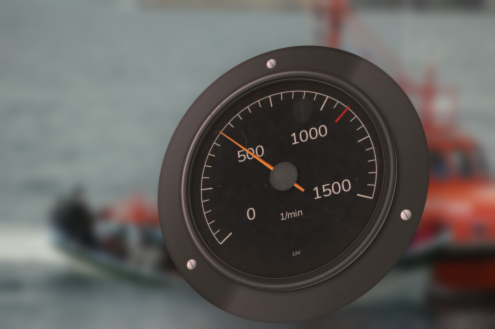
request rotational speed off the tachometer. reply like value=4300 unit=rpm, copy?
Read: value=500 unit=rpm
